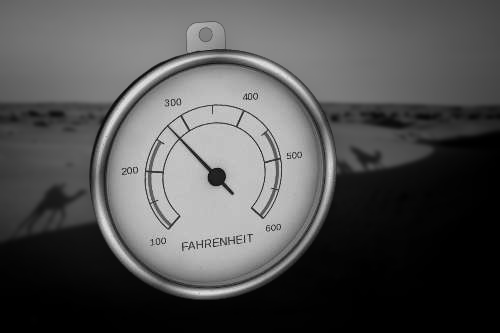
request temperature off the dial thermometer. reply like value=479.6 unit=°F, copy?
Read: value=275 unit=°F
